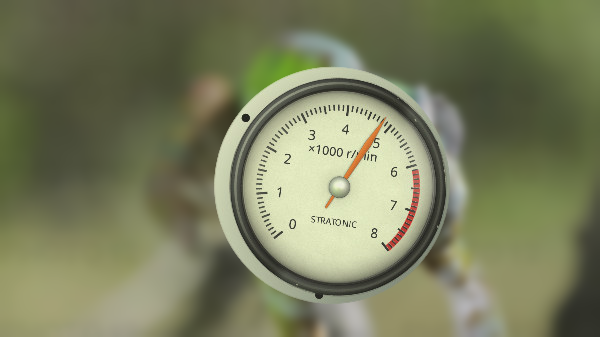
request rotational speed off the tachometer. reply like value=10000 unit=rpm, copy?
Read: value=4800 unit=rpm
